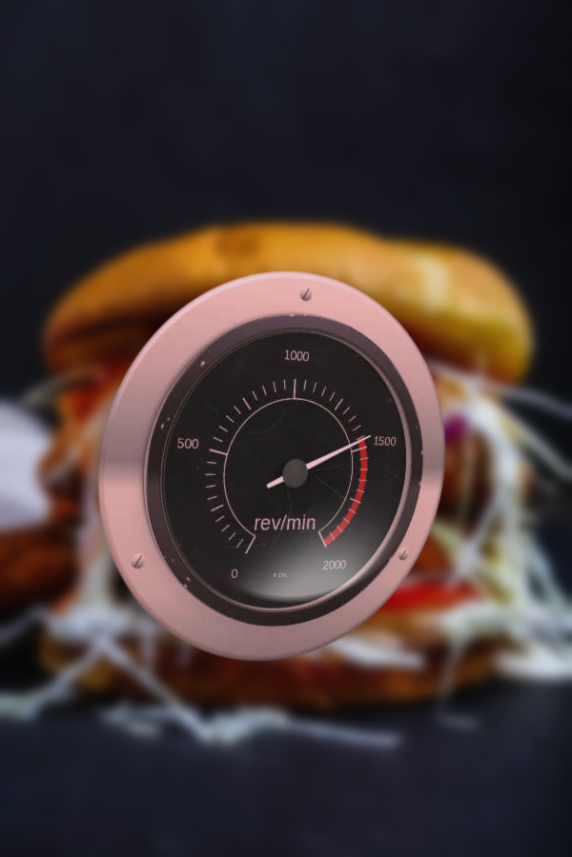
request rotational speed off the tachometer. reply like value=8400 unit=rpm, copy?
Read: value=1450 unit=rpm
